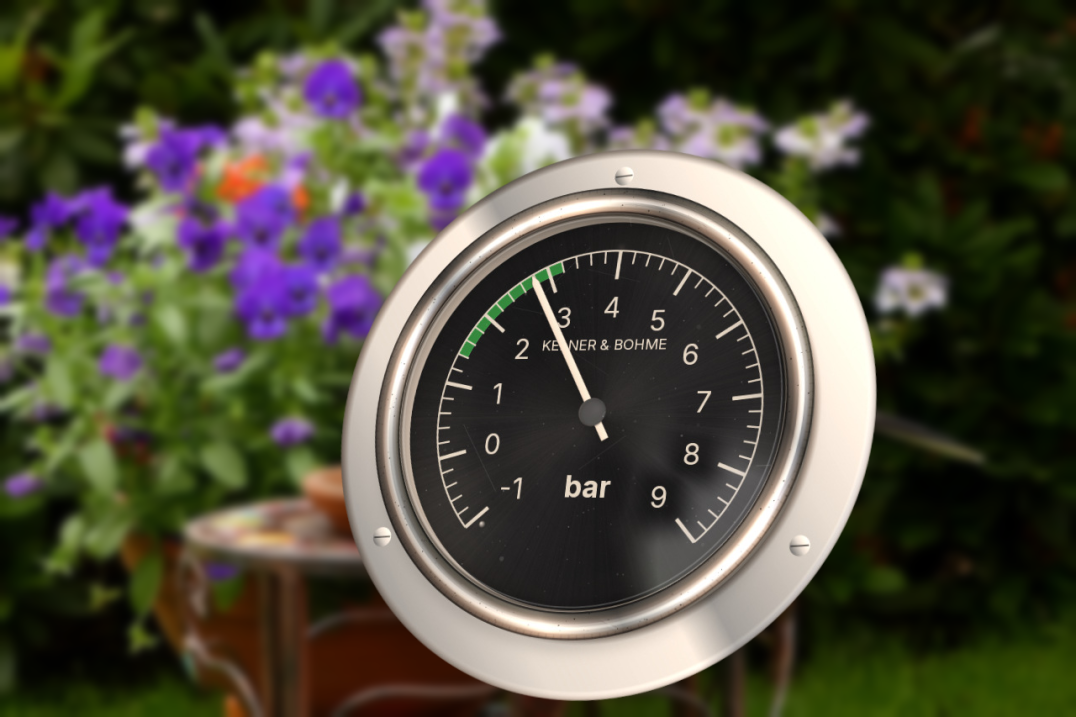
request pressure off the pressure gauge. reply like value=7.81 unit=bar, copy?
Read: value=2.8 unit=bar
